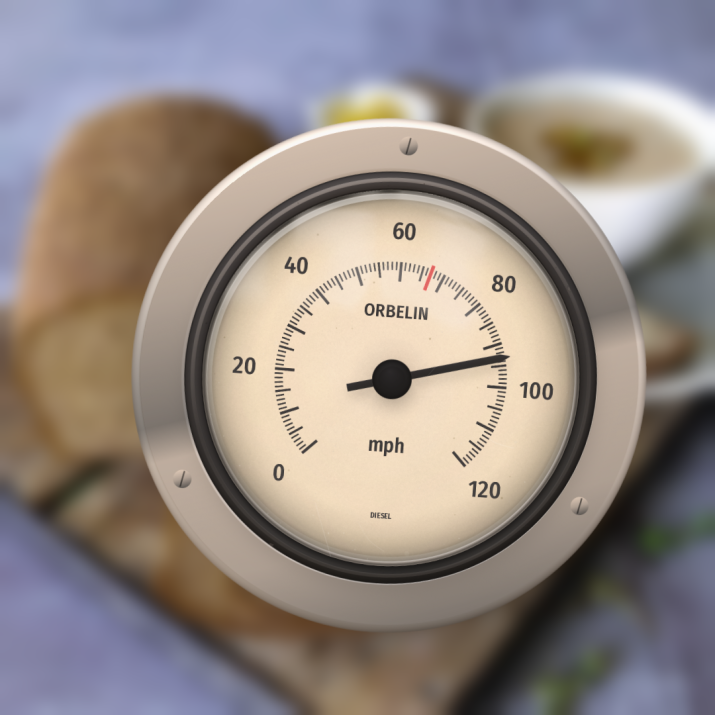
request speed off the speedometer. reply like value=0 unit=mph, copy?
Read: value=93 unit=mph
